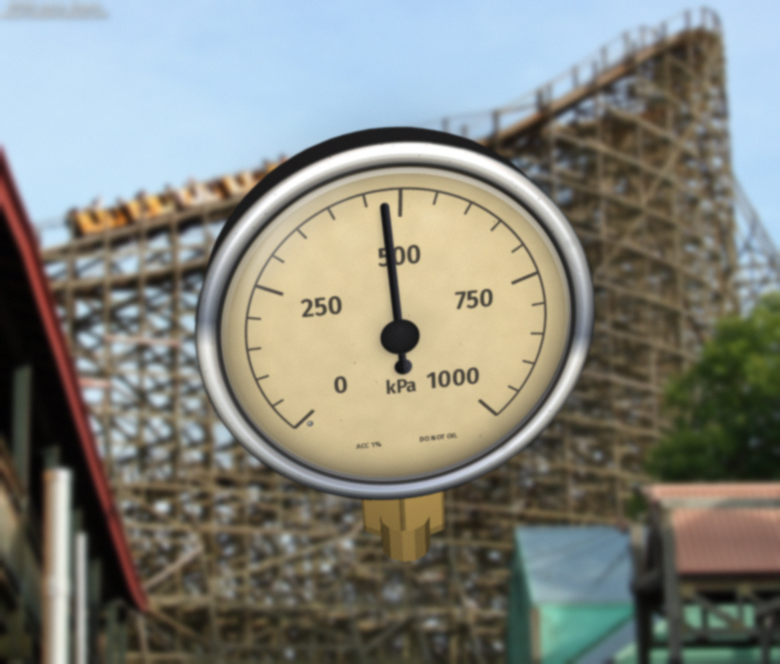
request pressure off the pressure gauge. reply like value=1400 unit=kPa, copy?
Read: value=475 unit=kPa
